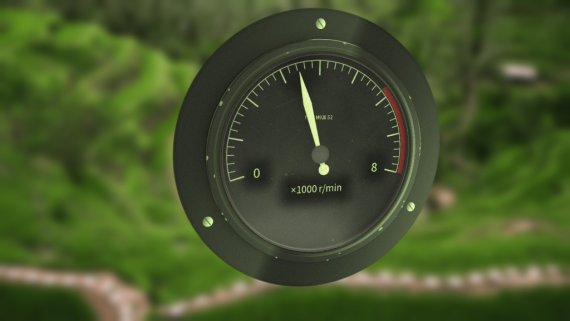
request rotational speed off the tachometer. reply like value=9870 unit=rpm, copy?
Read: value=3400 unit=rpm
